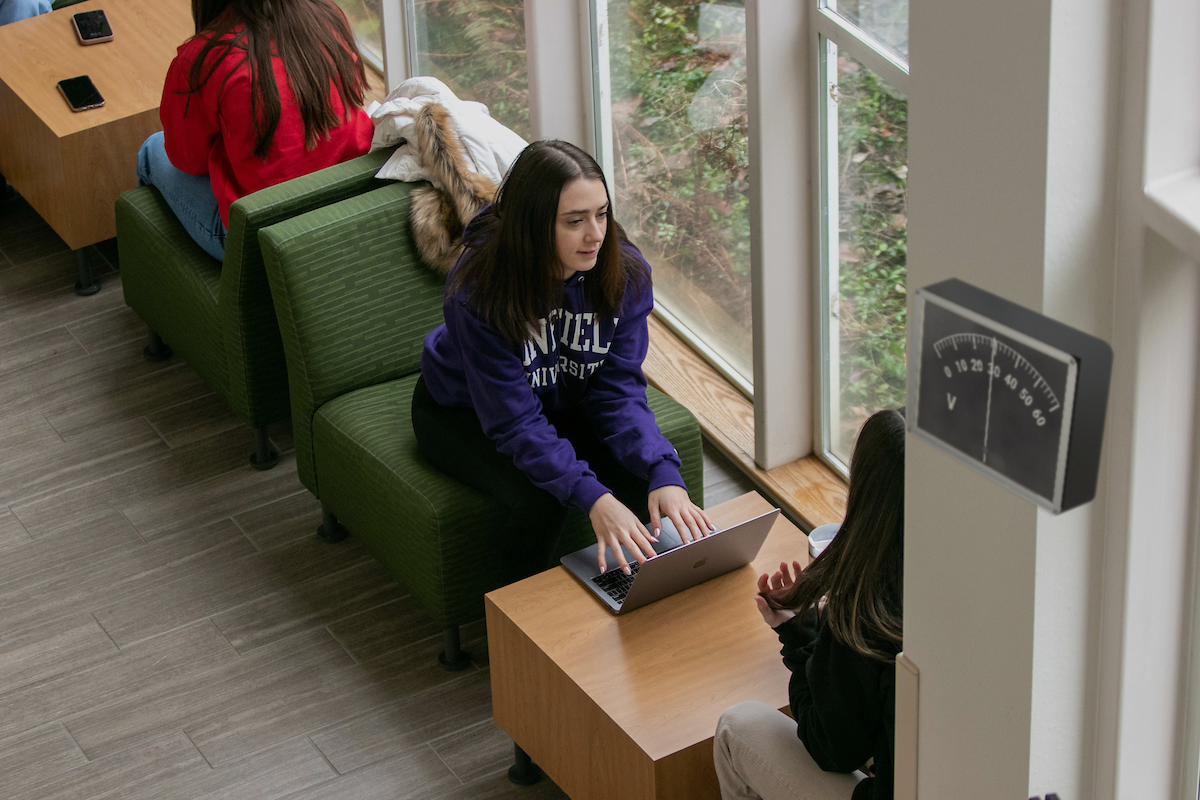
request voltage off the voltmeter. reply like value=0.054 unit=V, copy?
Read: value=30 unit=V
